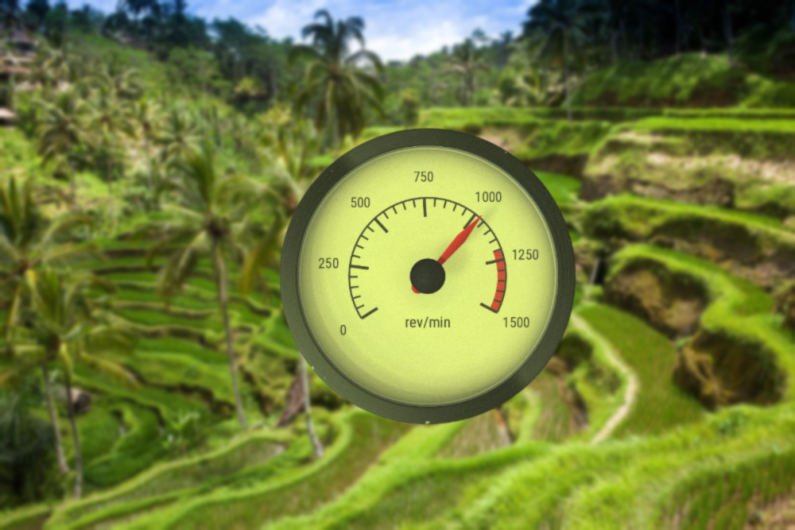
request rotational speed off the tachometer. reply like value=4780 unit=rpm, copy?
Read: value=1025 unit=rpm
